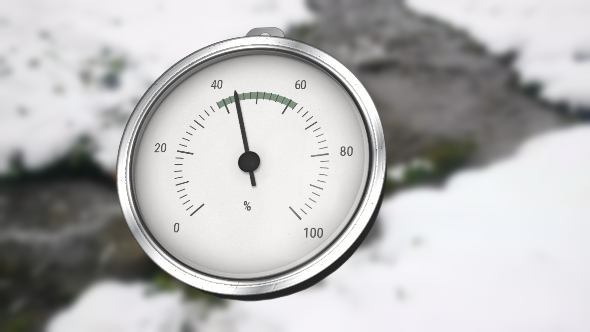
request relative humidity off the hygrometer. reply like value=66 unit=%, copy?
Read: value=44 unit=%
